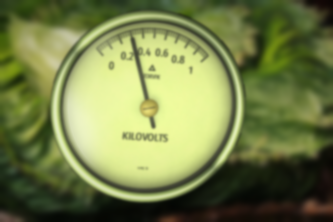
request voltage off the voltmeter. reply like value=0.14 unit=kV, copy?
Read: value=0.3 unit=kV
